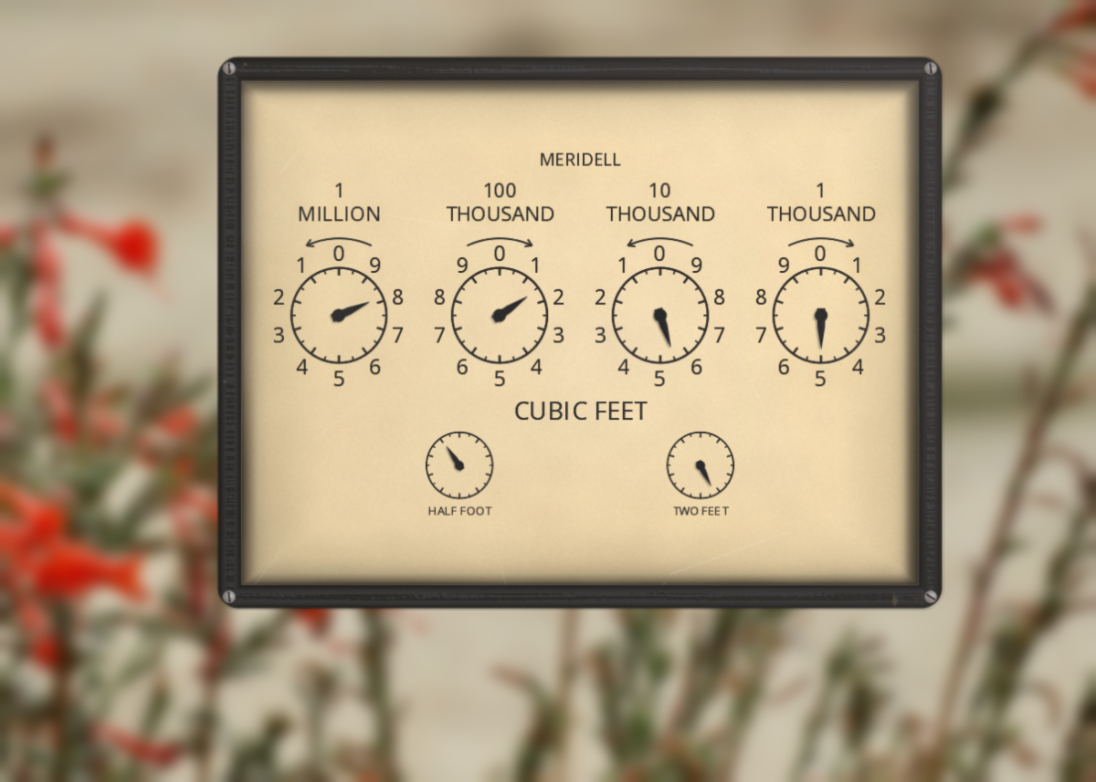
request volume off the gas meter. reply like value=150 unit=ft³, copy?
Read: value=815500 unit=ft³
